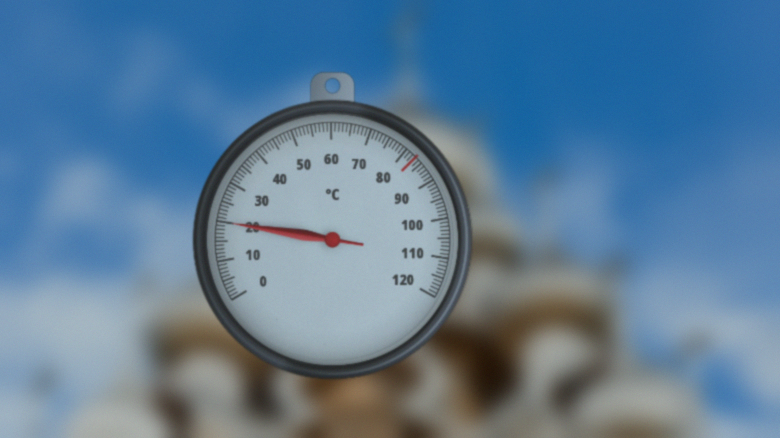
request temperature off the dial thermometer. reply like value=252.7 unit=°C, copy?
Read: value=20 unit=°C
